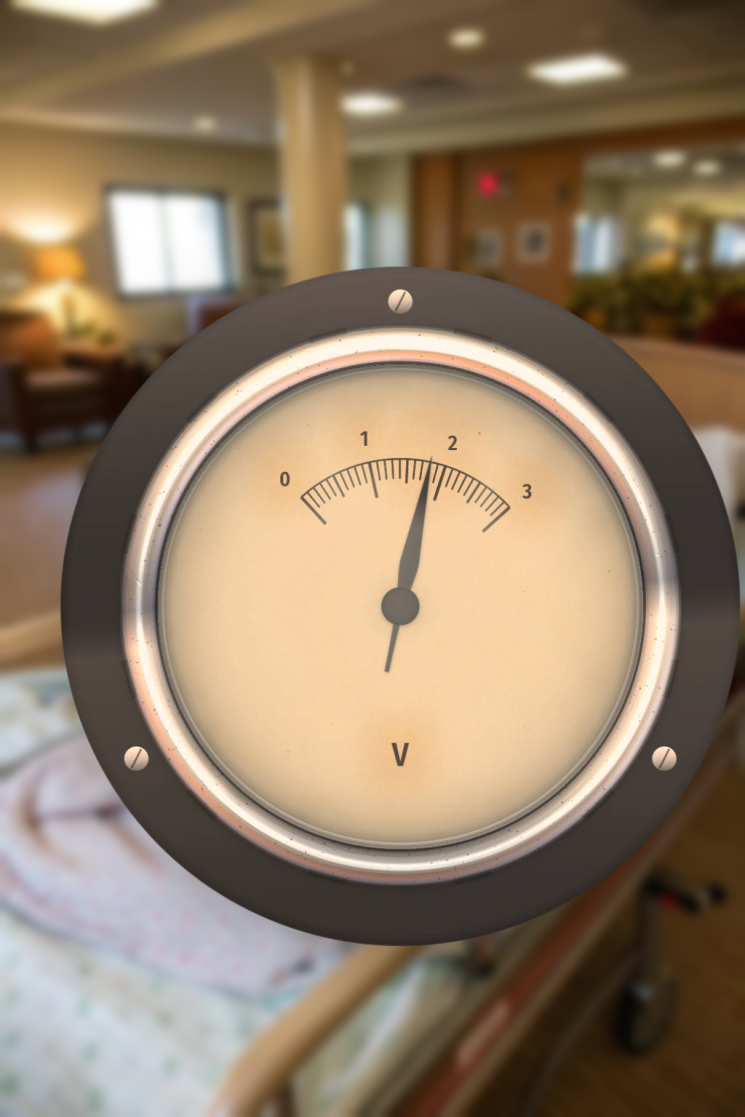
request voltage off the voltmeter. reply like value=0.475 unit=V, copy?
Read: value=1.8 unit=V
